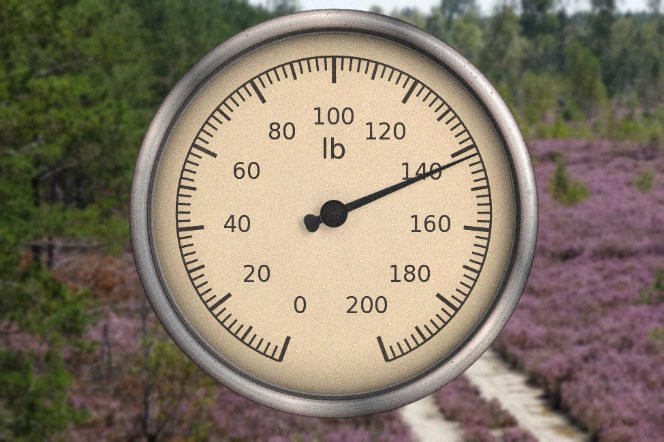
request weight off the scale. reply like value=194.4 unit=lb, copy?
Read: value=142 unit=lb
